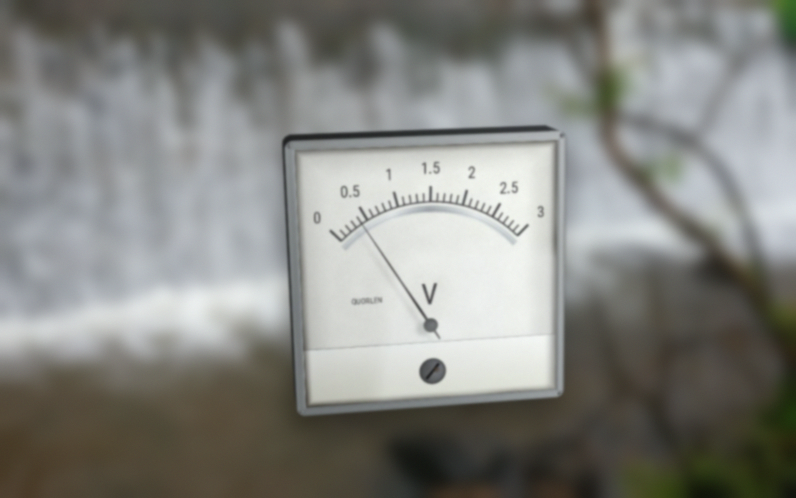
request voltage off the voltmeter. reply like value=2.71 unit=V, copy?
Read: value=0.4 unit=V
